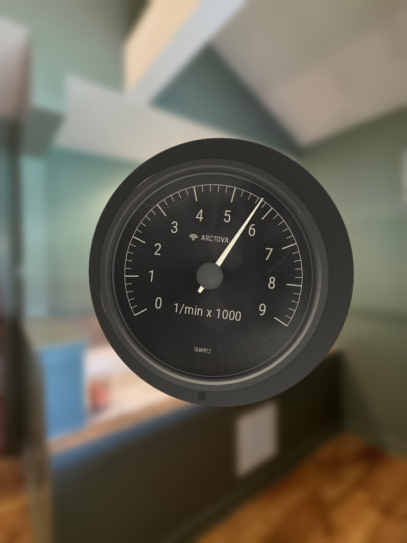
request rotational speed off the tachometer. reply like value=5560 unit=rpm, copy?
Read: value=5700 unit=rpm
